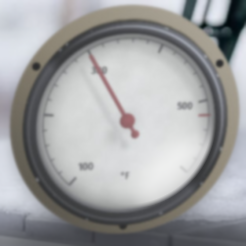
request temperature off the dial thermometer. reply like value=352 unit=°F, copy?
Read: value=300 unit=°F
